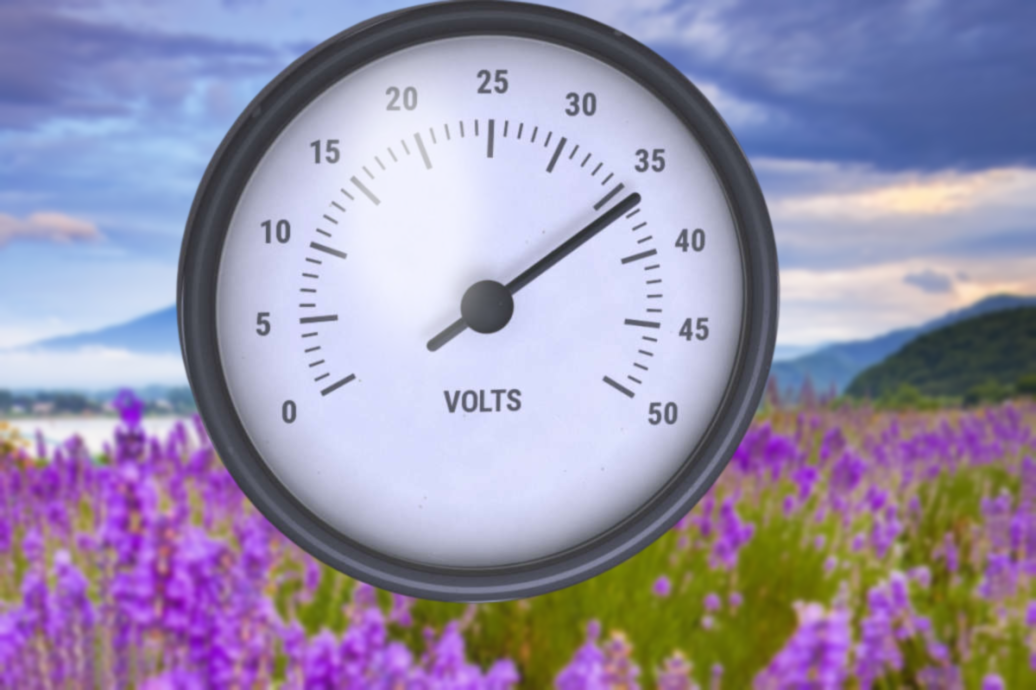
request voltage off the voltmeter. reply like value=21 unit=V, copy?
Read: value=36 unit=V
